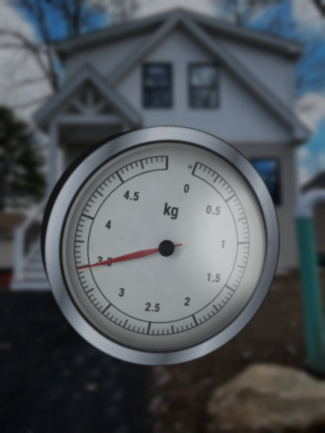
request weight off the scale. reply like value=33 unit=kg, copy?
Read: value=3.5 unit=kg
